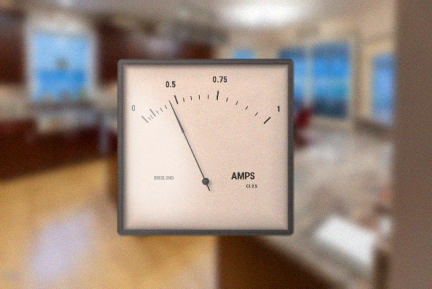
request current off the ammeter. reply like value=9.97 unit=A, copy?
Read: value=0.45 unit=A
